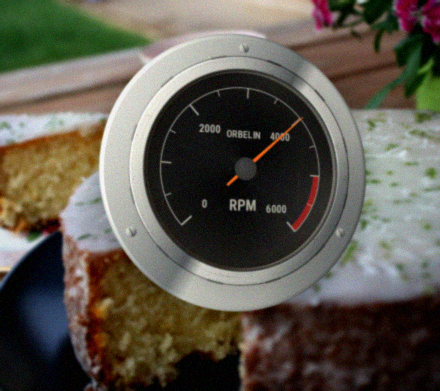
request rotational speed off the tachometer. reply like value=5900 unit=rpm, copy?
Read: value=4000 unit=rpm
